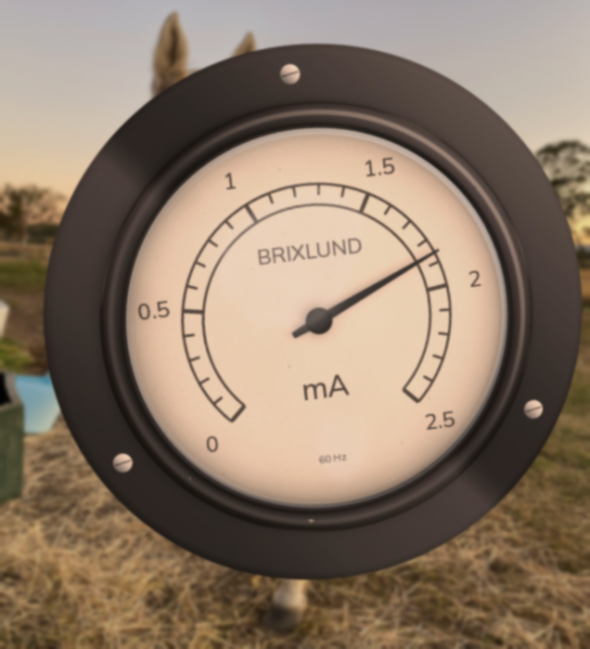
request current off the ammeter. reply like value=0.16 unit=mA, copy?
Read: value=1.85 unit=mA
